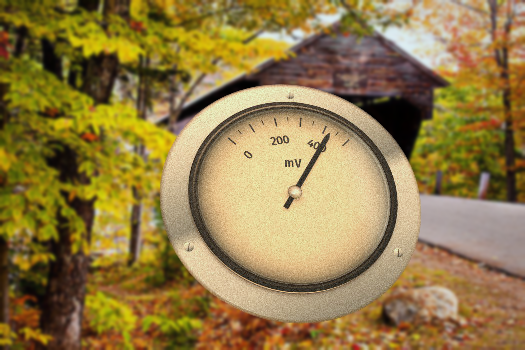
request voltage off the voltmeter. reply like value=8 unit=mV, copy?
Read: value=425 unit=mV
